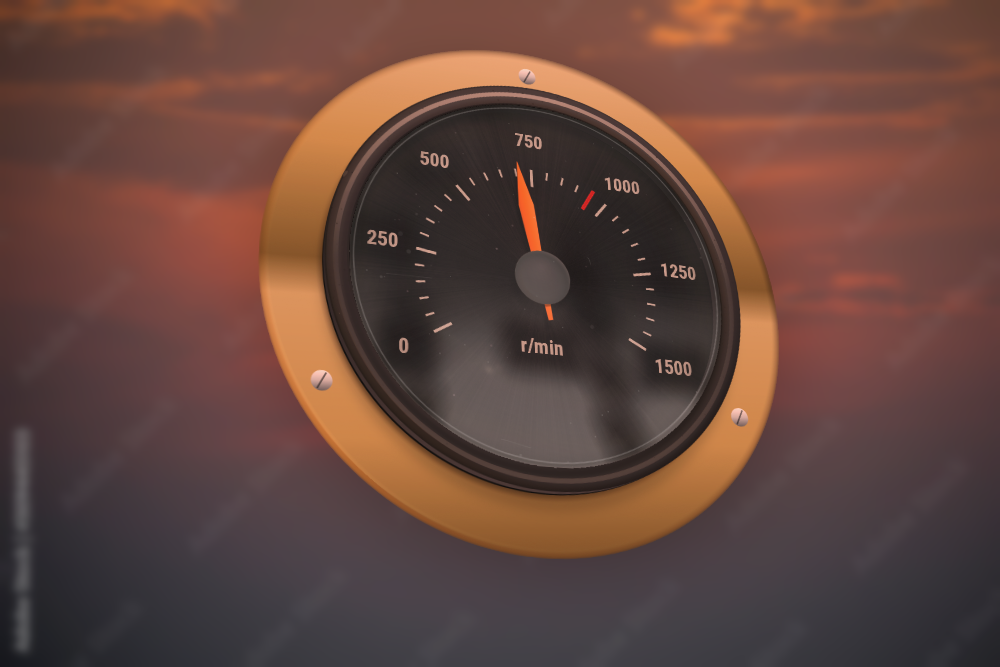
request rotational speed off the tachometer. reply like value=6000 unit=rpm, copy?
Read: value=700 unit=rpm
